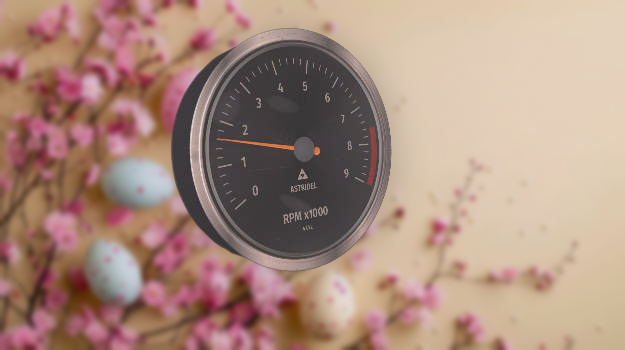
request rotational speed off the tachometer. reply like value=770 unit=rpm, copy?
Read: value=1600 unit=rpm
